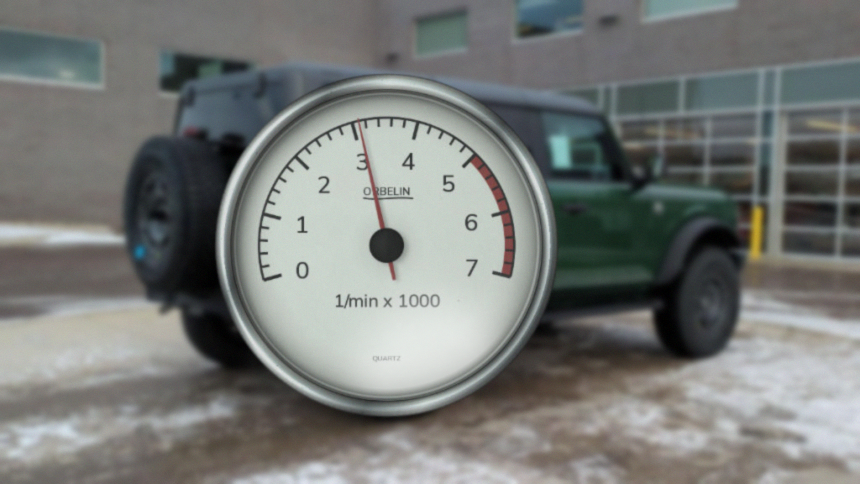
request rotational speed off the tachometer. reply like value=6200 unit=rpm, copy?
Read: value=3100 unit=rpm
